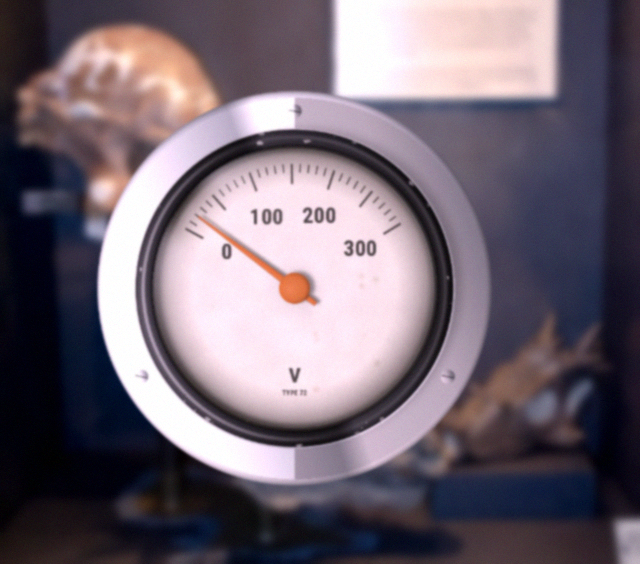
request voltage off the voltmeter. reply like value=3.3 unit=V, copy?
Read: value=20 unit=V
